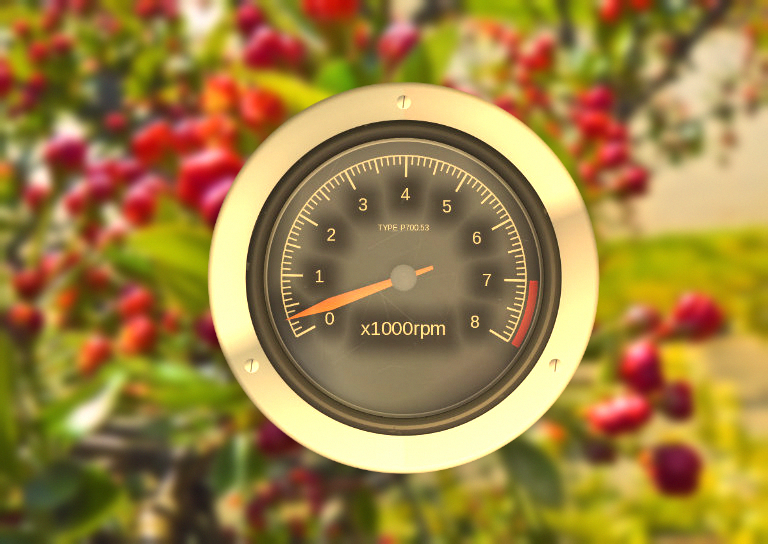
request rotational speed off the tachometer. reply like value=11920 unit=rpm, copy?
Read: value=300 unit=rpm
